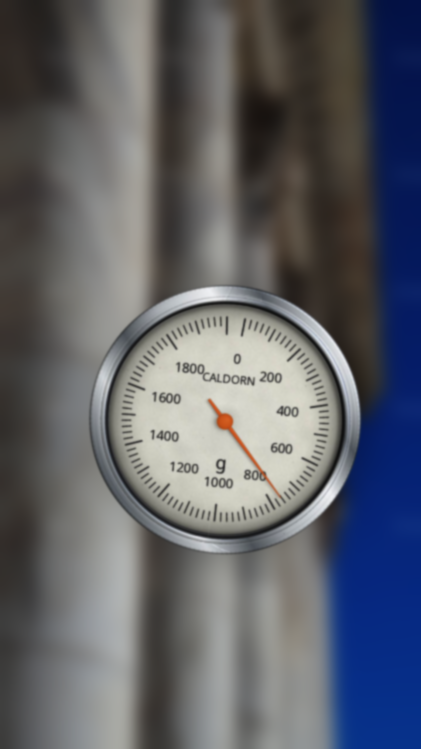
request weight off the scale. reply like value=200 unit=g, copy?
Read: value=760 unit=g
